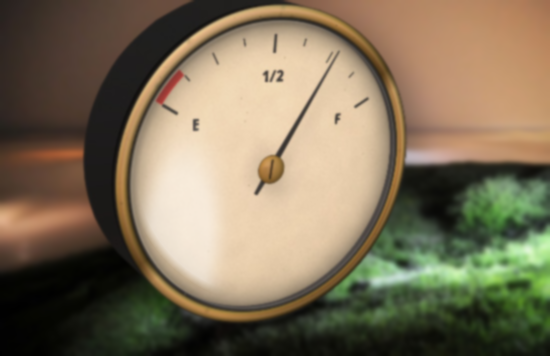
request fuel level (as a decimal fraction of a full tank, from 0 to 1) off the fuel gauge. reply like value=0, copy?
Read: value=0.75
